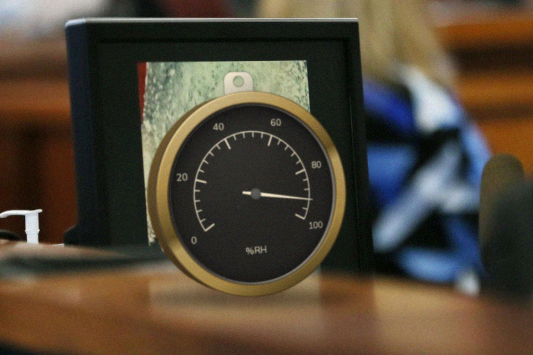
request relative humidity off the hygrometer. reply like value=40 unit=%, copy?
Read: value=92 unit=%
